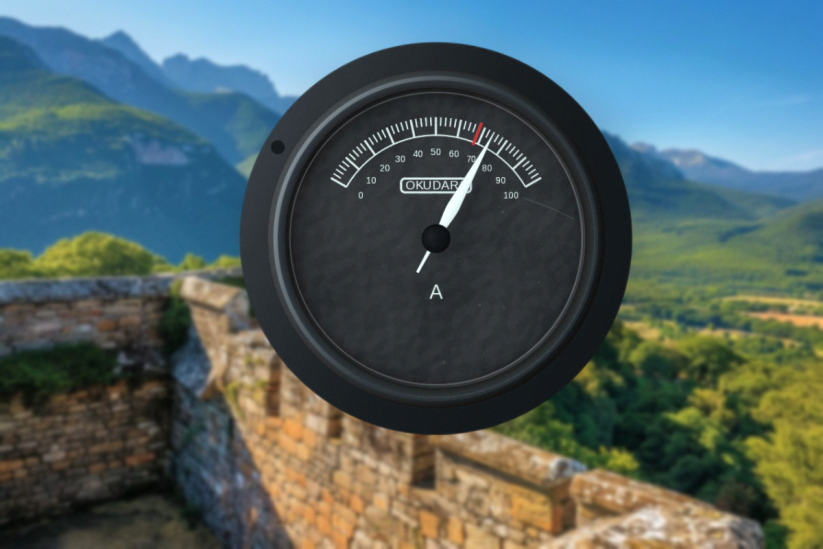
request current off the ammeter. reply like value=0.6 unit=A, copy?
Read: value=74 unit=A
